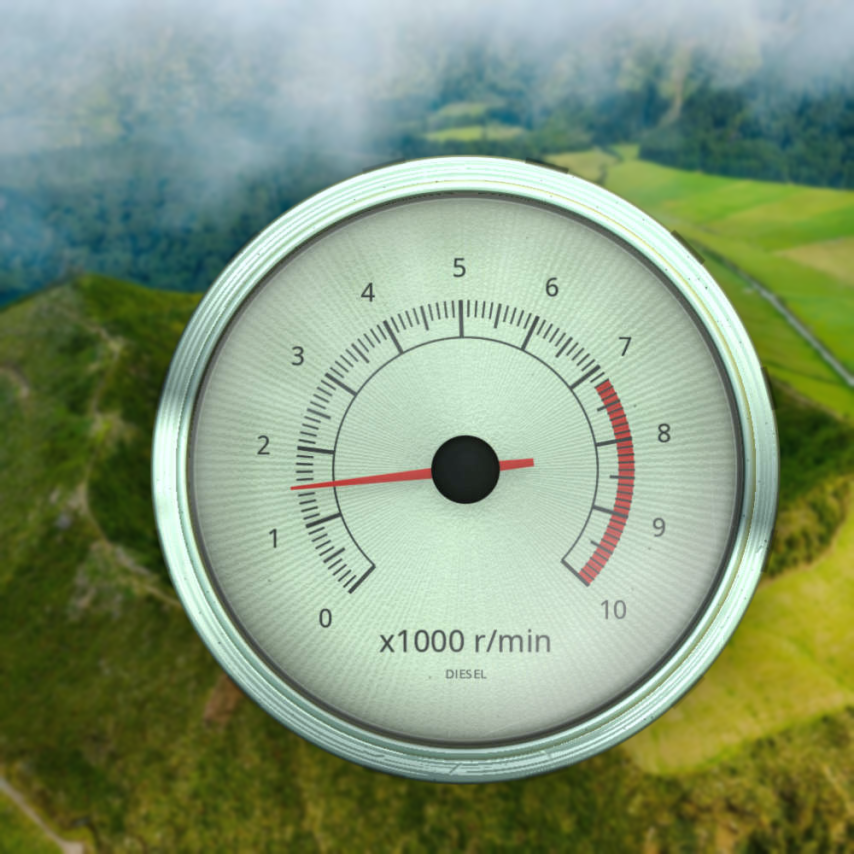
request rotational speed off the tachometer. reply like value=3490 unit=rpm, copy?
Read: value=1500 unit=rpm
